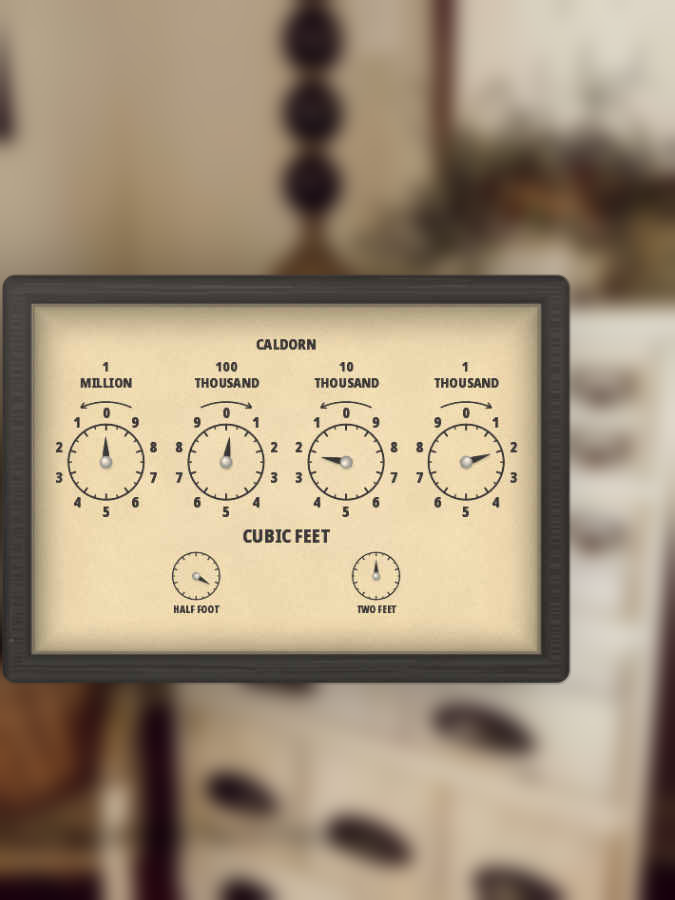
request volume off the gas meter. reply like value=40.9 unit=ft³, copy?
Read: value=2200 unit=ft³
